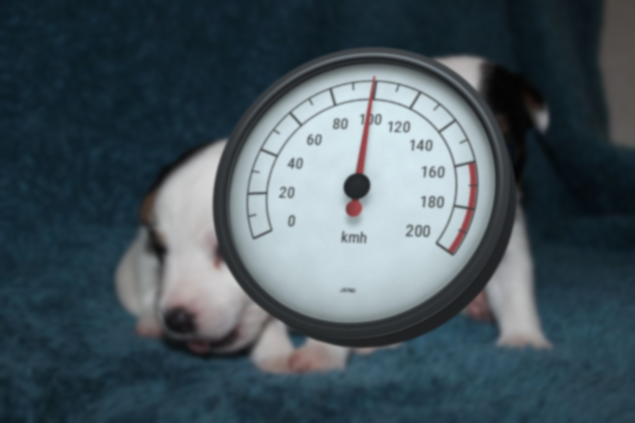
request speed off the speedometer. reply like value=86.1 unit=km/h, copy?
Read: value=100 unit=km/h
